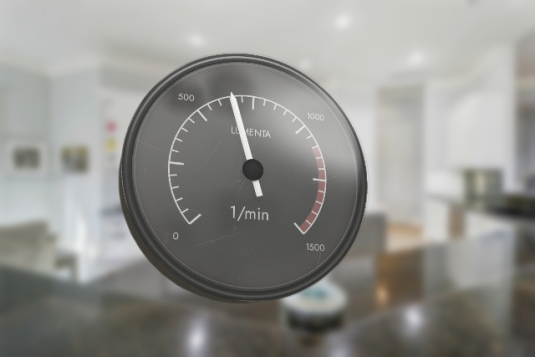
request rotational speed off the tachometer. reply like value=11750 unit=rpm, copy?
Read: value=650 unit=rpm
